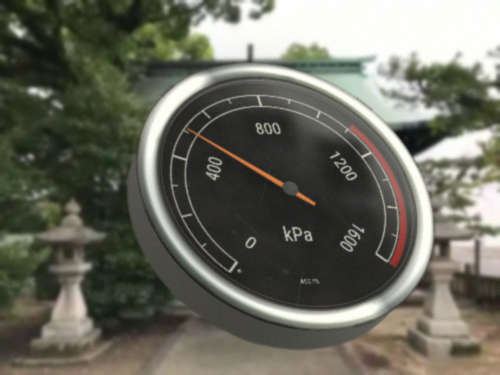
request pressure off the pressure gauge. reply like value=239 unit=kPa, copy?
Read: value=500 unit=kPa
